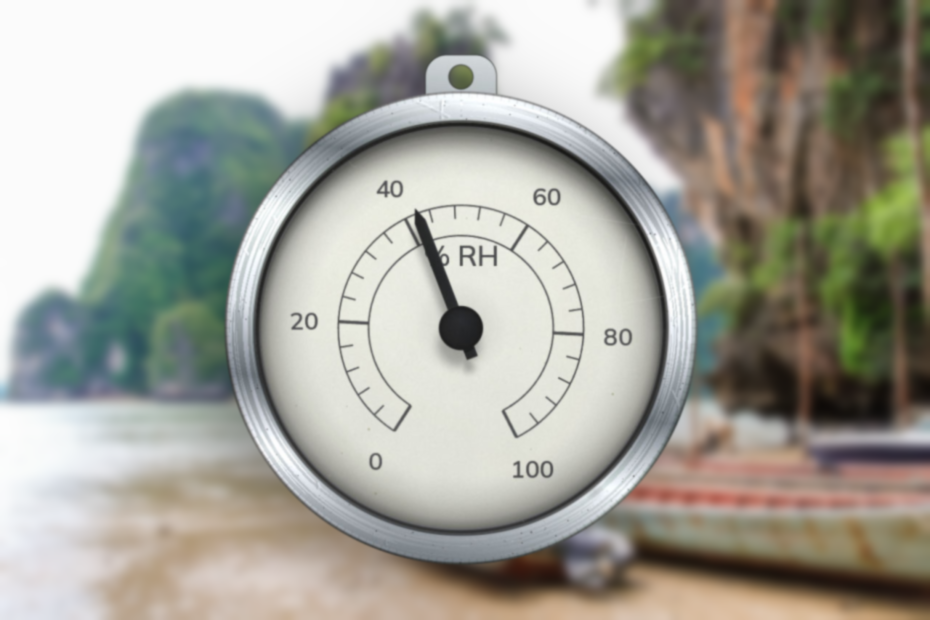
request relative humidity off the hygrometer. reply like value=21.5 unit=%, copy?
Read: value=42 unit=%
